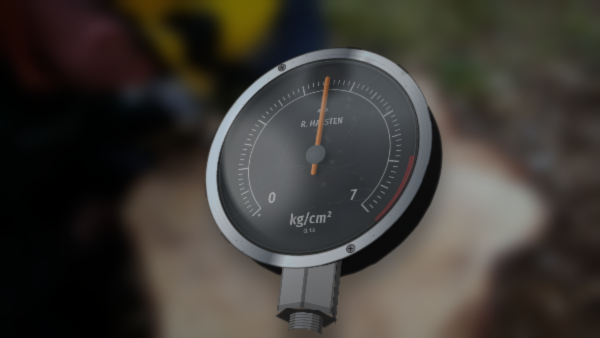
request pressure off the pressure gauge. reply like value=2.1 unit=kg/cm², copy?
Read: value=3.5 unit=kg/cm²
